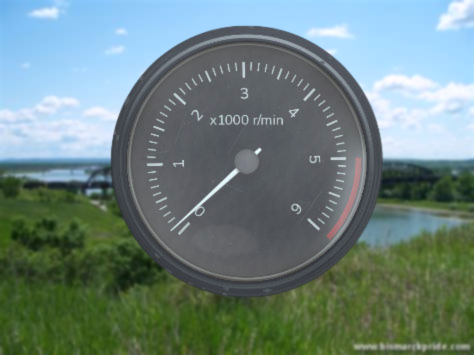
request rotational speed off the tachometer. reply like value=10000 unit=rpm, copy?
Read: value=100 unit=rpm
